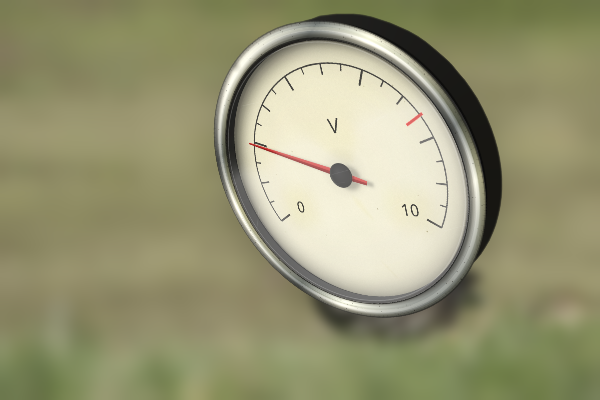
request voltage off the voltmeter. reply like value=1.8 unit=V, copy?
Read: value=2 unit=V
